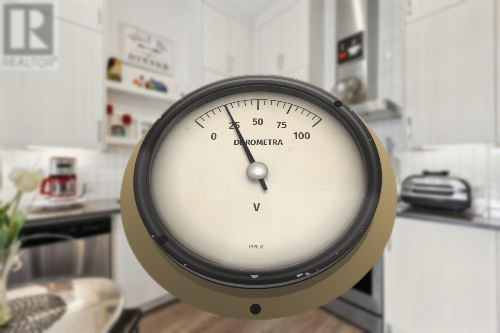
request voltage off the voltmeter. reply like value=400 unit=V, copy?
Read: value=25 unit=V
